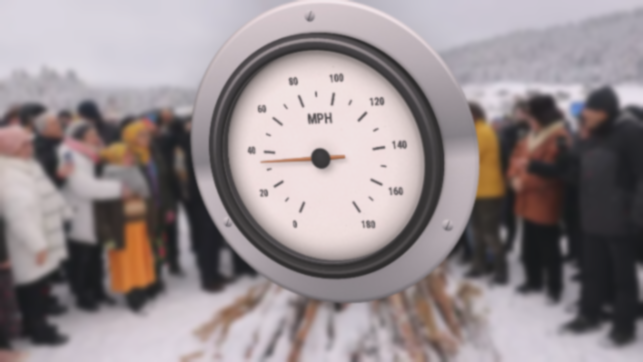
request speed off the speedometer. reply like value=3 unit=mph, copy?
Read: value=35 unit=mph
